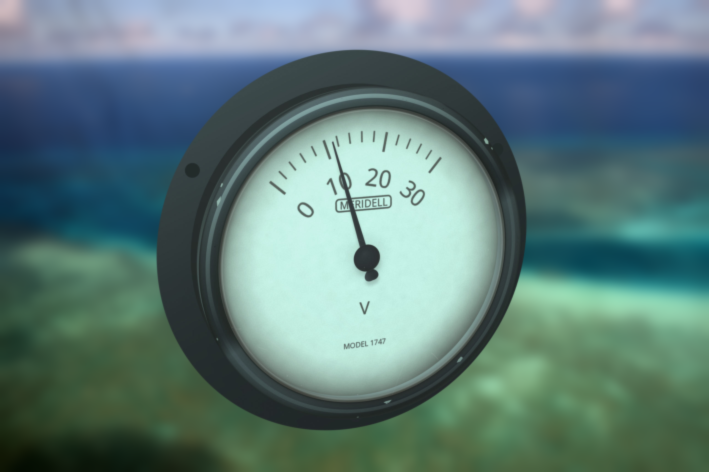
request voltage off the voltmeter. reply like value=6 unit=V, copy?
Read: value=11 unit=V
